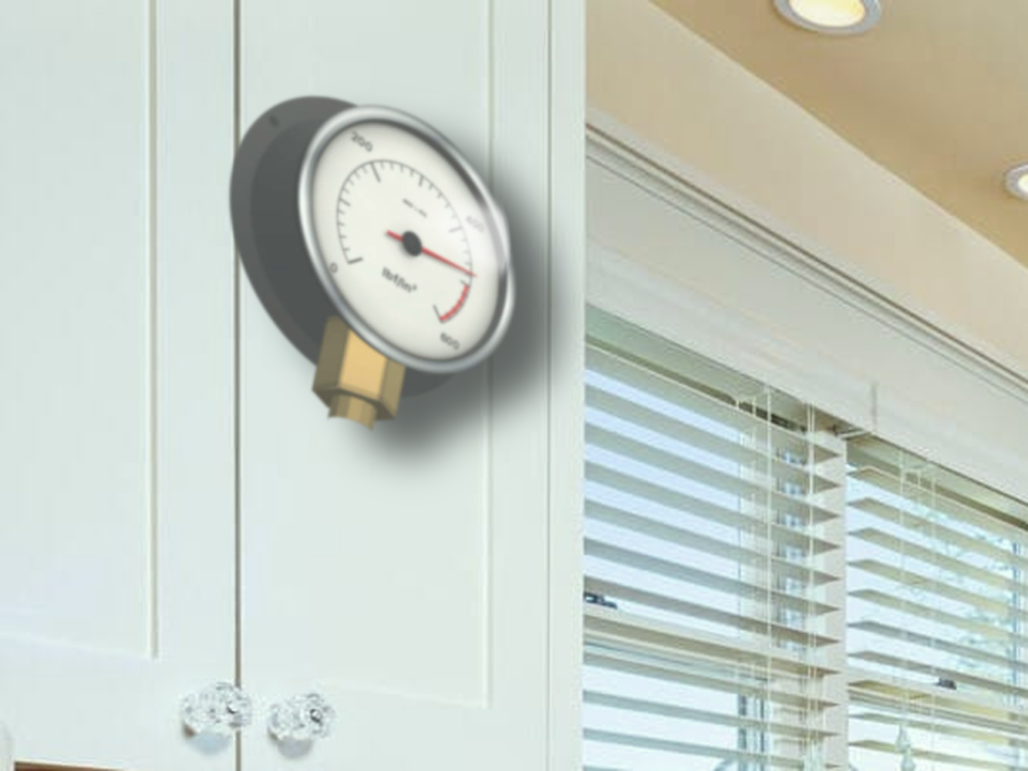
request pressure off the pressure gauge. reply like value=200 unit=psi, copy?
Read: value=480 unit=psi
